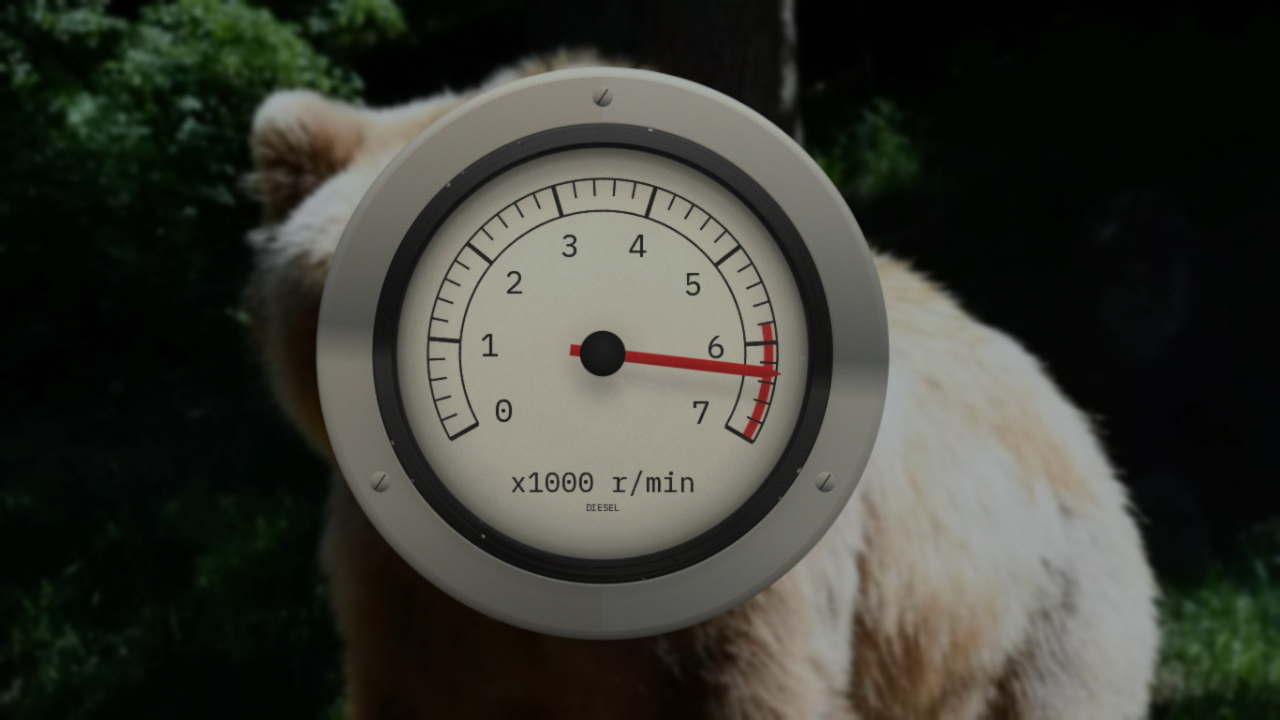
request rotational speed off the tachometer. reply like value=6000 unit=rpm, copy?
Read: value=6300 unit=rpm
